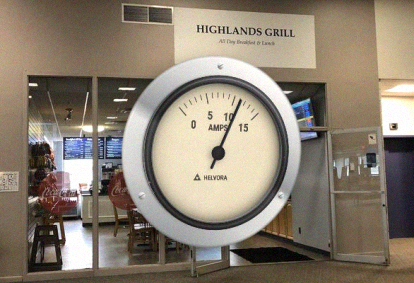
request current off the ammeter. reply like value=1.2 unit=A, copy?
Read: value=11 unit=A
